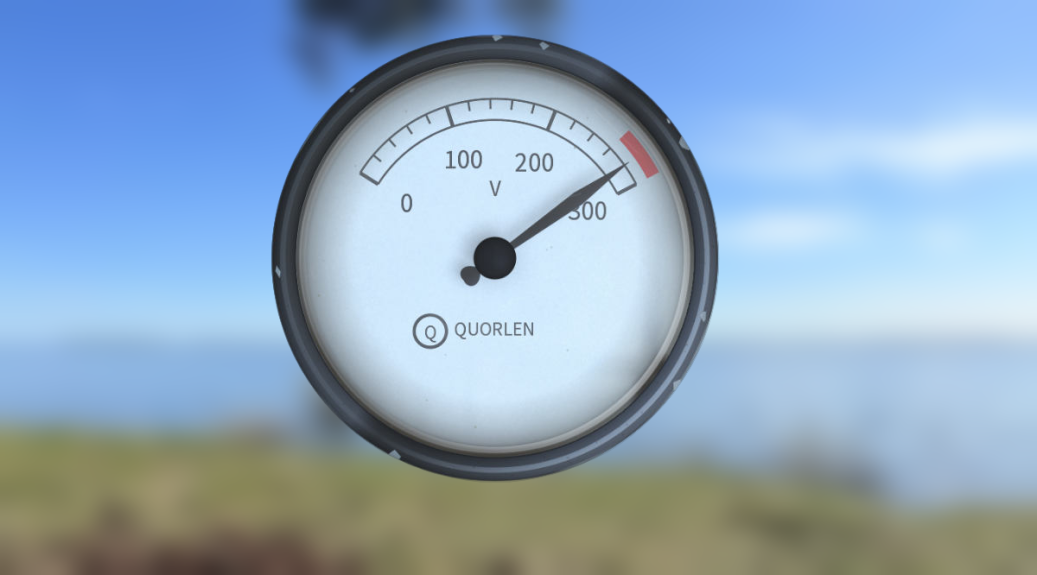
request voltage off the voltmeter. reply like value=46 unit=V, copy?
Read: value=280 unit=V
